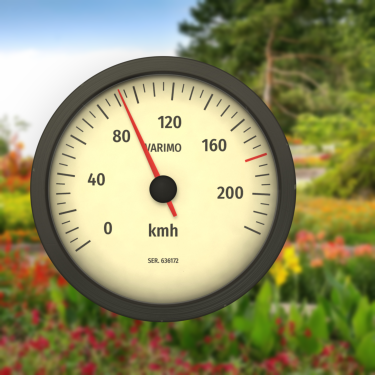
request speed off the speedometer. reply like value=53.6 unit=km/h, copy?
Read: value=92.5 unit=km/h
